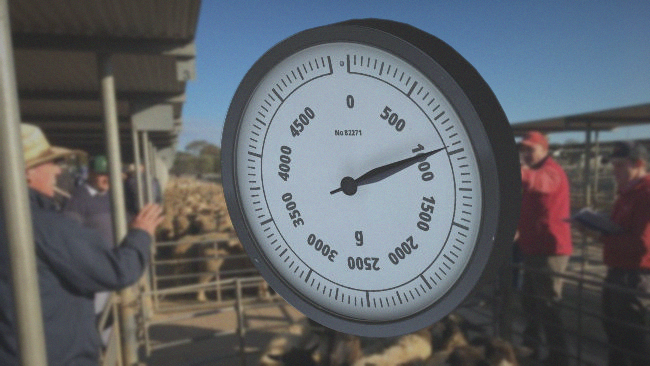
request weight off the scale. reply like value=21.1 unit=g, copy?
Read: value=950 unit=g
